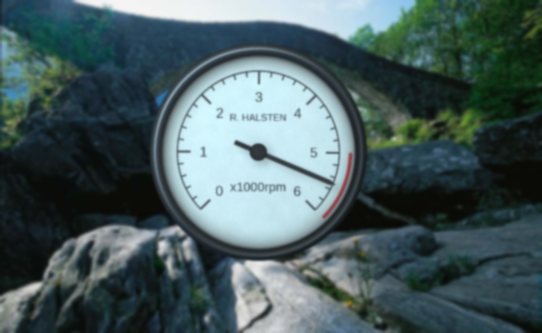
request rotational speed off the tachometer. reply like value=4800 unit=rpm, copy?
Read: value=5500 unit=rpm
